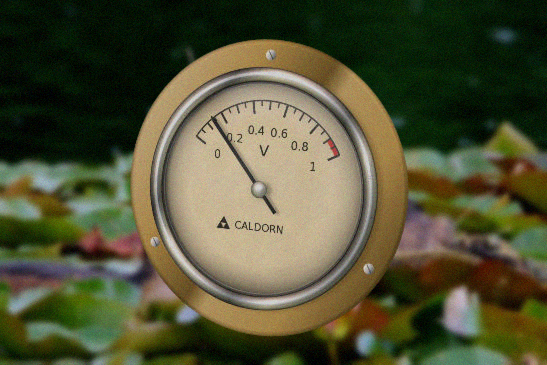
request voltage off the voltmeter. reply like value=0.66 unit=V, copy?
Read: value=0.15 unit=V
